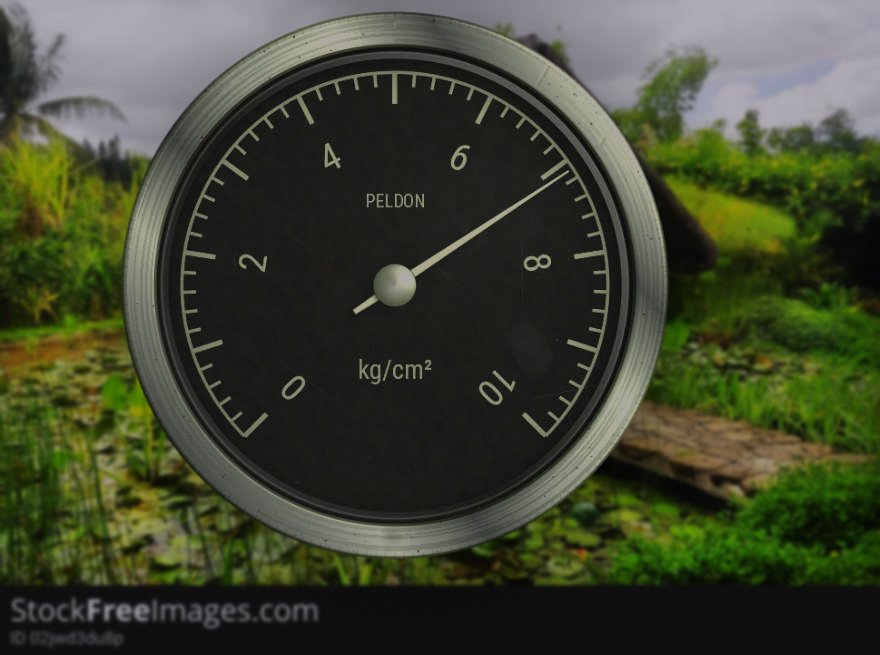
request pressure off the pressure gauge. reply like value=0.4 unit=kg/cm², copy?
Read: value=7.1 unit=kg/cm²
